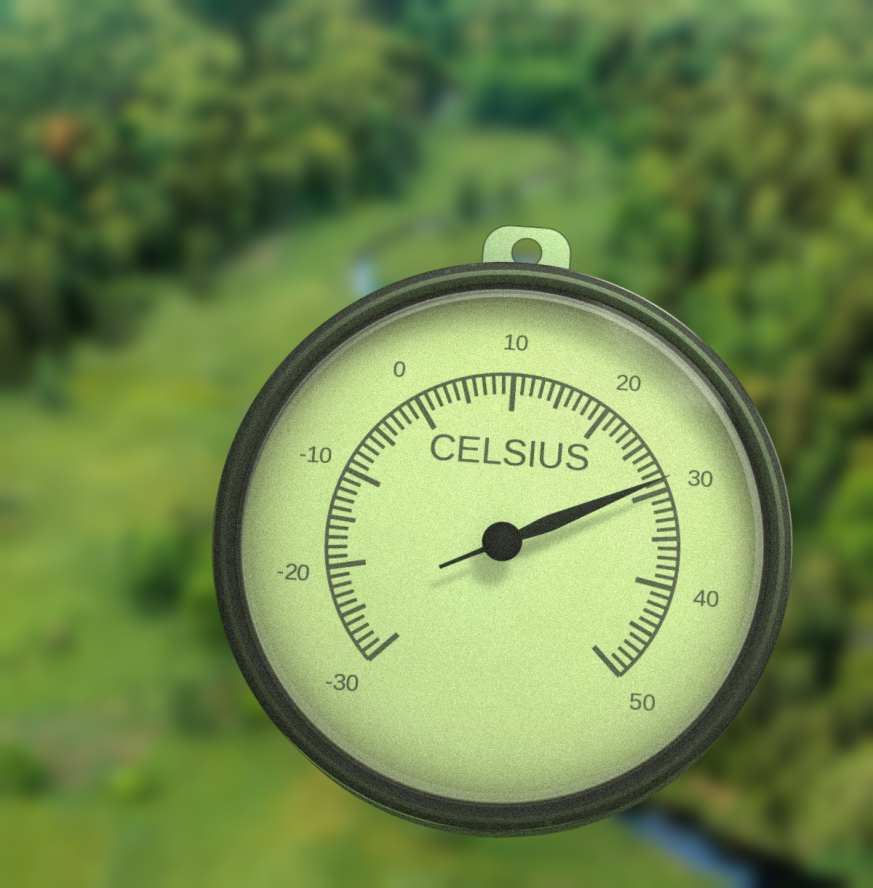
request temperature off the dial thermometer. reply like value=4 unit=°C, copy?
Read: value=29 unit=°C
